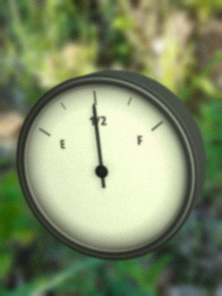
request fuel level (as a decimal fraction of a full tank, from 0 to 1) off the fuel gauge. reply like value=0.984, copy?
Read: value=0.5
